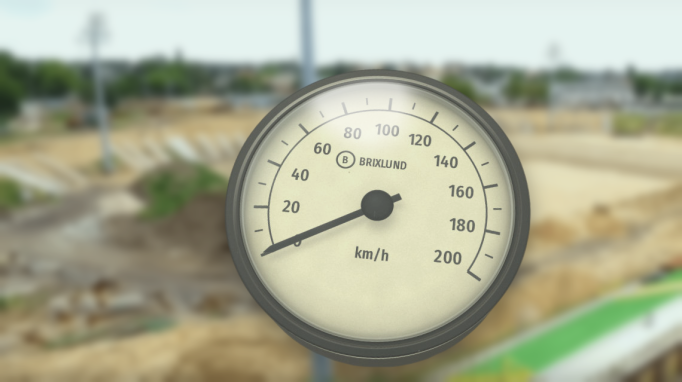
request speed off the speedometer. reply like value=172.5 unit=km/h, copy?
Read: value=0 unit=km/h
